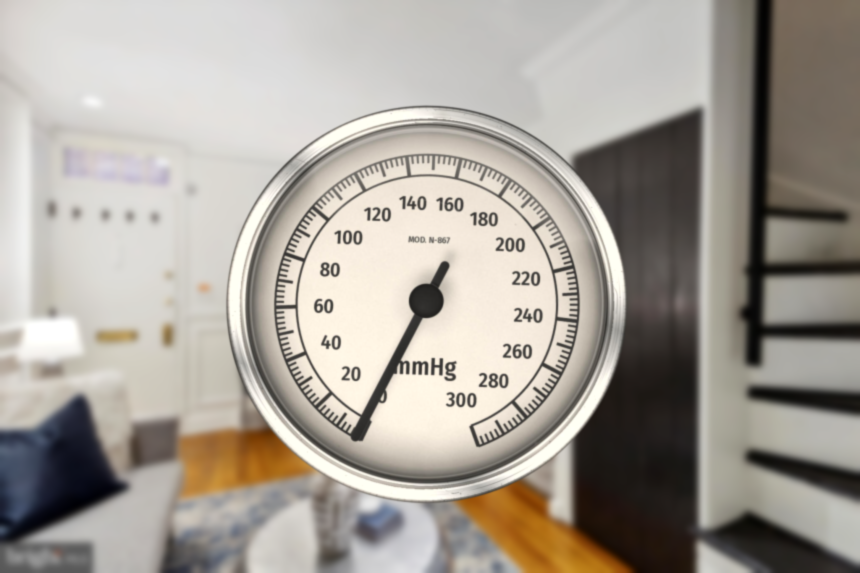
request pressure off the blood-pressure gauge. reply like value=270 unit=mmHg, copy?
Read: value=2 unit=mmHg
